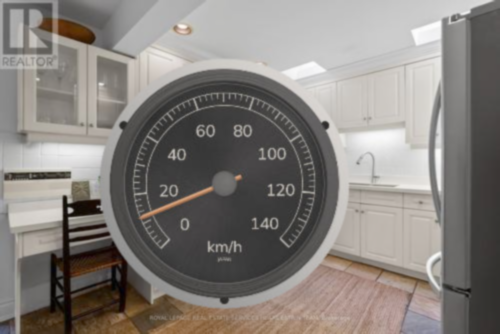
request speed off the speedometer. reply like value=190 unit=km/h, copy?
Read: value=12 unit=km/h
